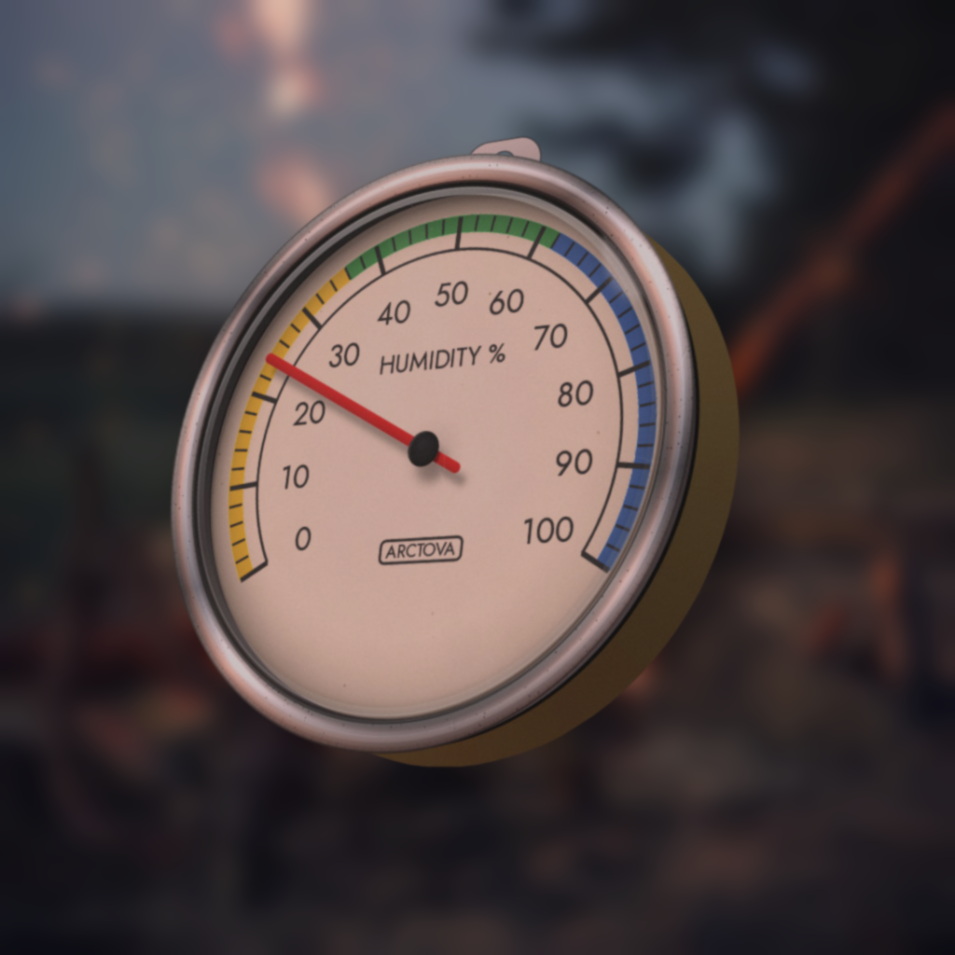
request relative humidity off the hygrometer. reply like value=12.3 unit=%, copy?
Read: value=24 unit=%
